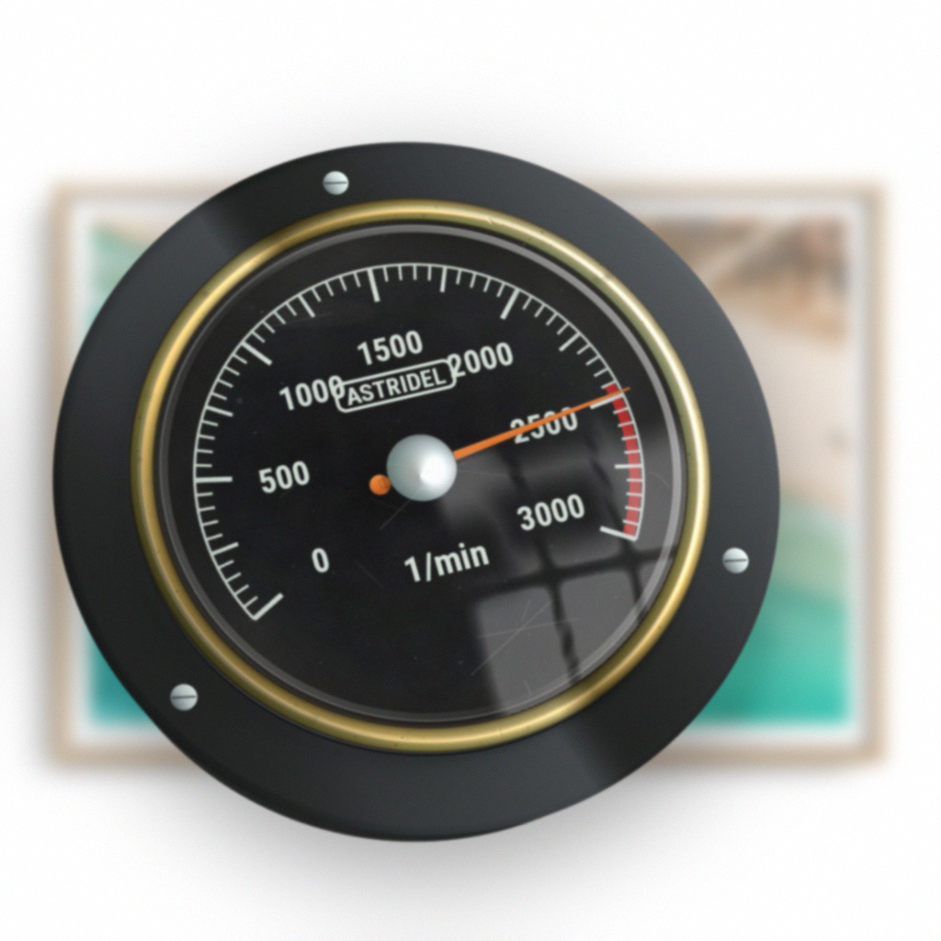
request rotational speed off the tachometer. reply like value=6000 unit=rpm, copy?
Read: value=2500 unit=rpm
